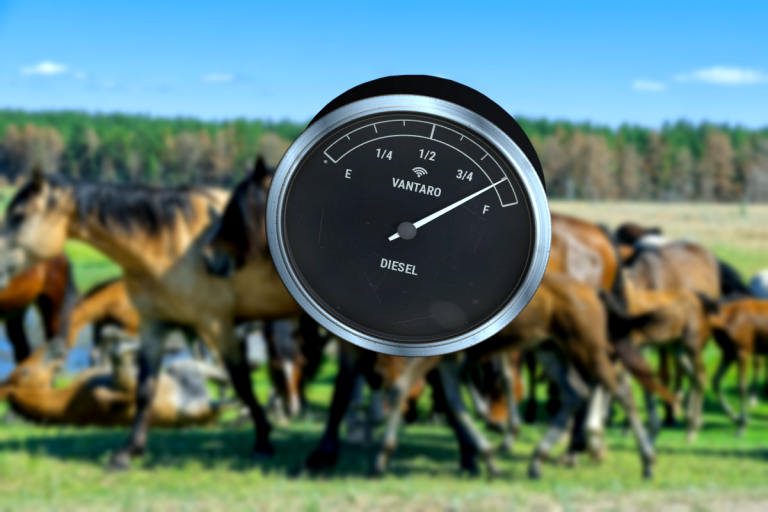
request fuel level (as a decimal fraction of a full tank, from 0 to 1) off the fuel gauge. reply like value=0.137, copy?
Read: value=0.875
